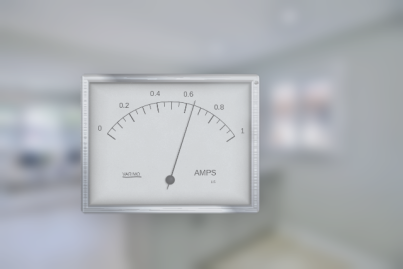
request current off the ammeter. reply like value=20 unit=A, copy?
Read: value=0.65 unit=A
